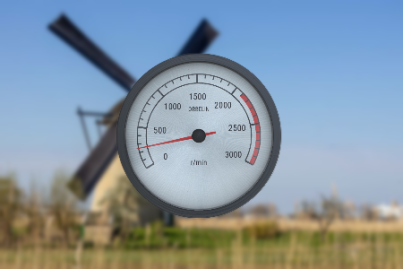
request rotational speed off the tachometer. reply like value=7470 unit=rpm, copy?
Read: value=250 unit=rpm
